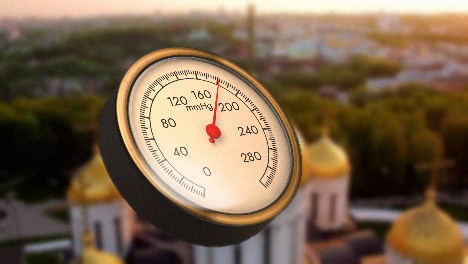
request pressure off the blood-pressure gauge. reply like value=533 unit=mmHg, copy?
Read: value=180 unit=mmHg
